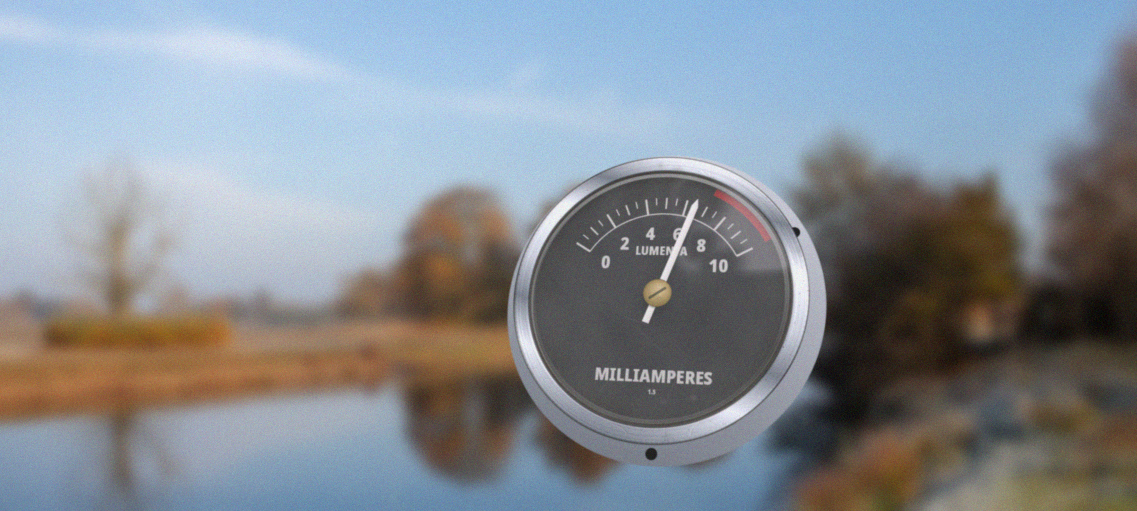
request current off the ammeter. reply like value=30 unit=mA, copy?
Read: value=6.5 unit=mA
